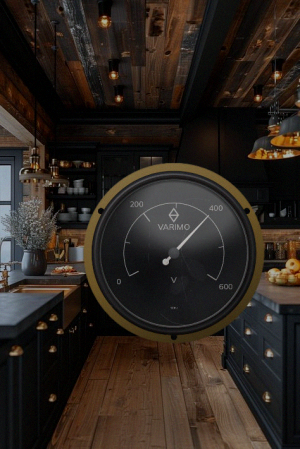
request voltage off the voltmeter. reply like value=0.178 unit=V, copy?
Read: value=400 unit=V
